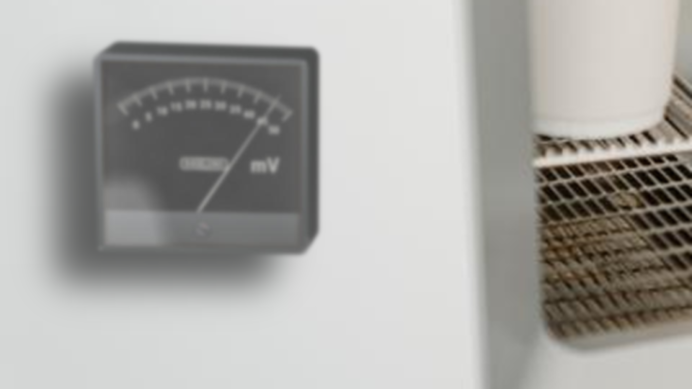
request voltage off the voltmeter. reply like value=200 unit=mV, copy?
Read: value=45 unit=mV
